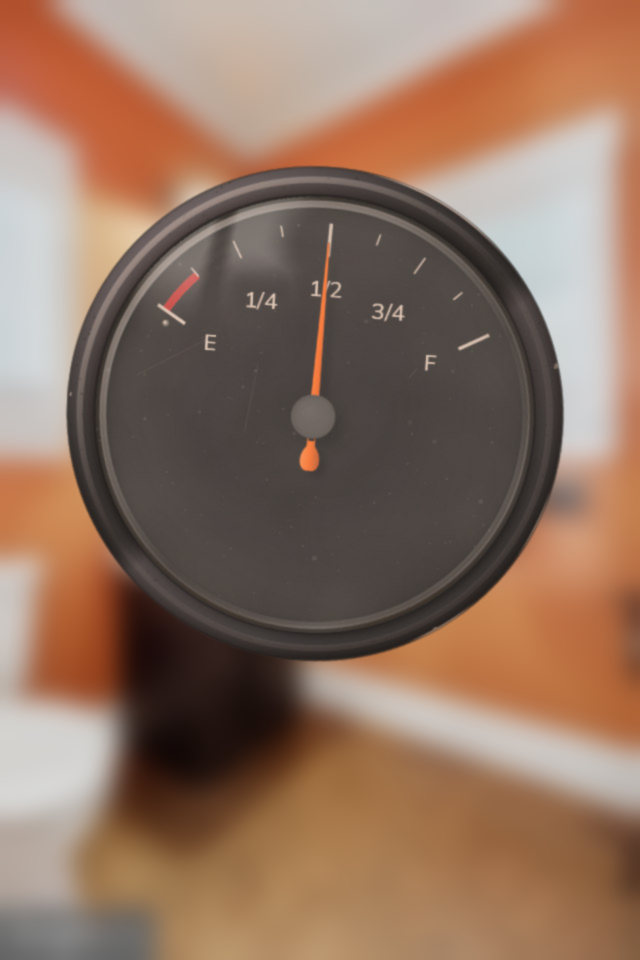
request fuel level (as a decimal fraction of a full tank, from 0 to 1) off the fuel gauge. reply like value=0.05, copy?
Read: value=0.5
